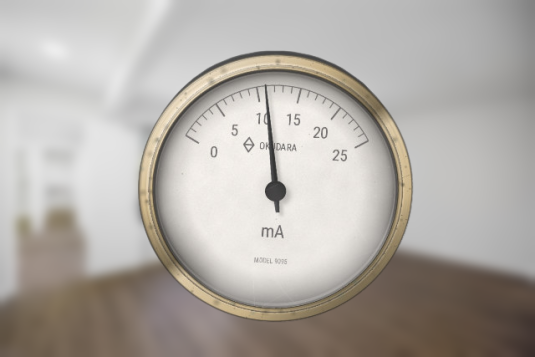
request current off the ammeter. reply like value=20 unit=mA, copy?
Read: value=11 unit=mA
